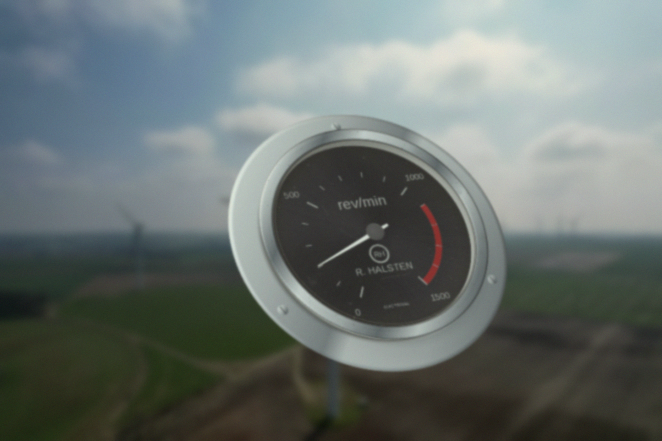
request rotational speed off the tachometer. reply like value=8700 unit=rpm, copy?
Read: value=200 unit=rpm
